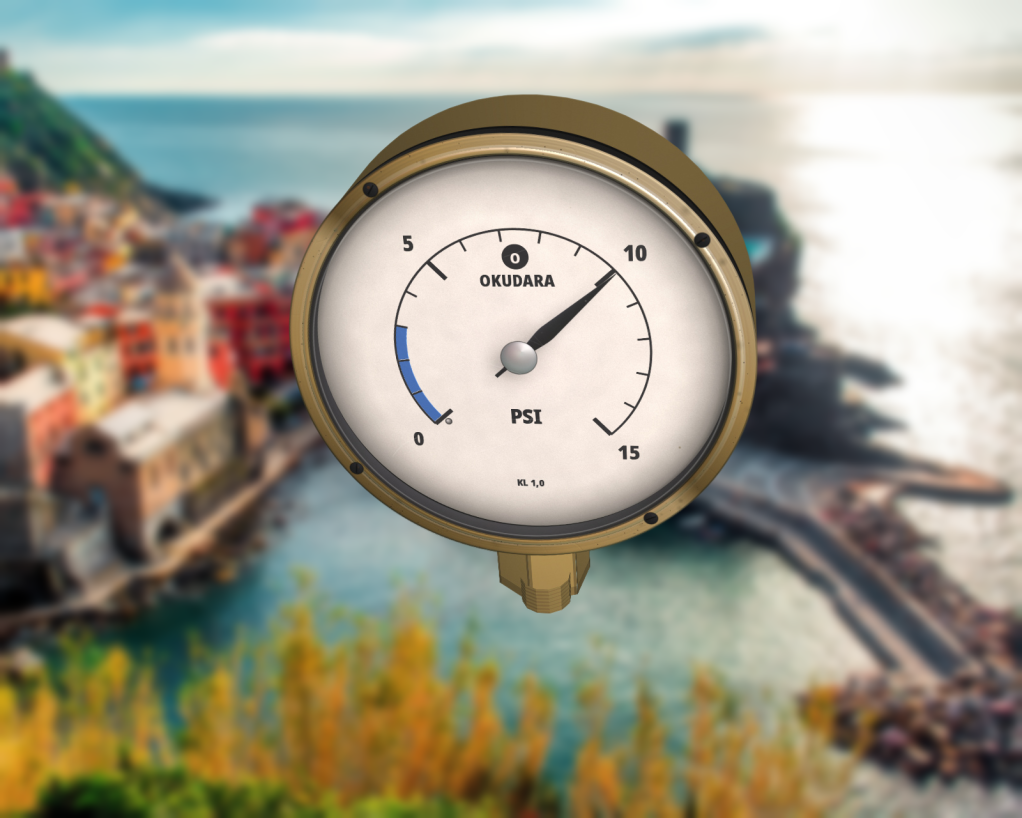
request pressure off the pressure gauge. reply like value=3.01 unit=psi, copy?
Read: value=10 unit=psi
